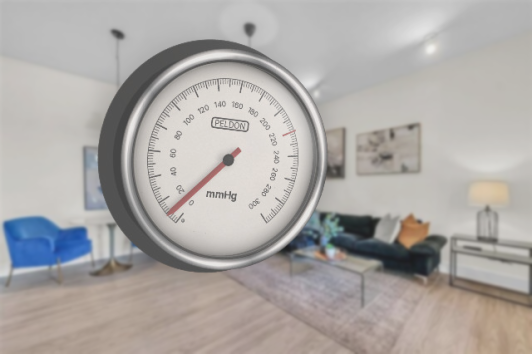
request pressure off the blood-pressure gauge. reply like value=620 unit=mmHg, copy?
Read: value=10 unit=mmHg
